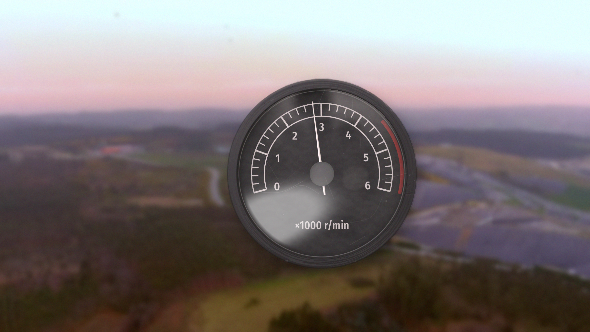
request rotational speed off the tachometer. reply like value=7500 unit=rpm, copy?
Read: value=2800 unit=rpm
